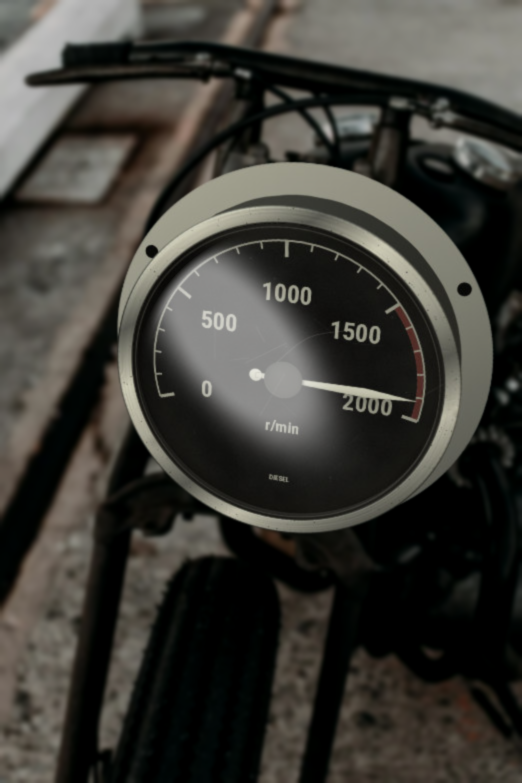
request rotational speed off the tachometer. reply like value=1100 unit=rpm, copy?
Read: value=1900 unit=rpm
